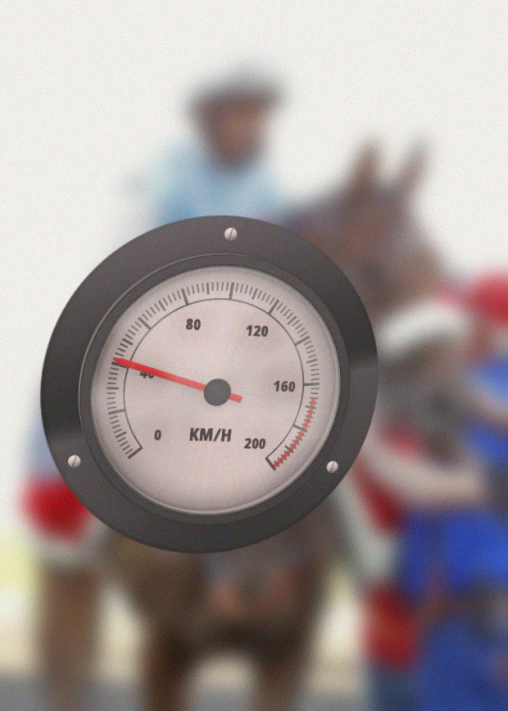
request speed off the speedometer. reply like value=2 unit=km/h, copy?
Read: value=42 unit=km/h
